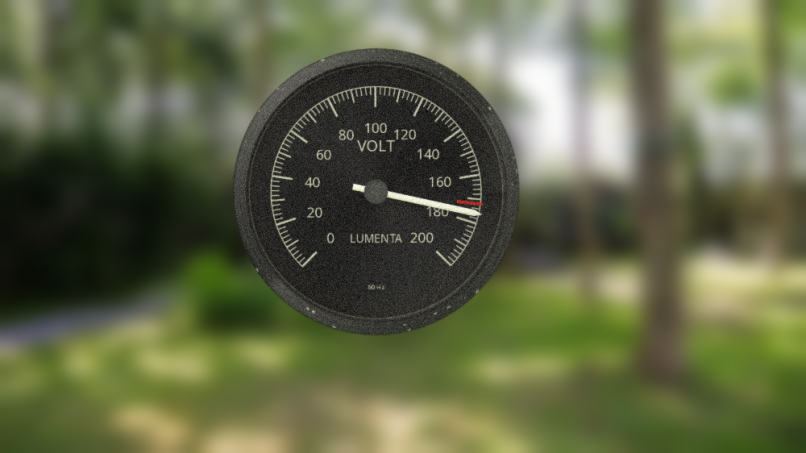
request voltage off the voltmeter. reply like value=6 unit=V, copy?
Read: value=176 unit=V
